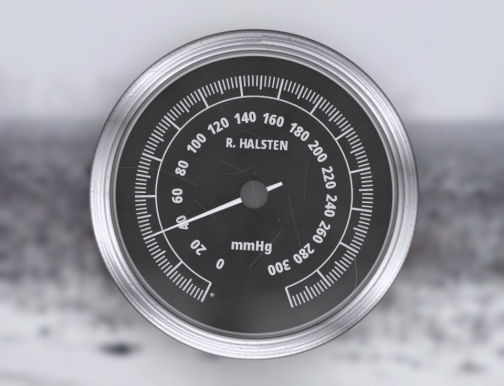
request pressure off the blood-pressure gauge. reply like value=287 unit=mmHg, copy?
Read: value=40 unit=mmHg
